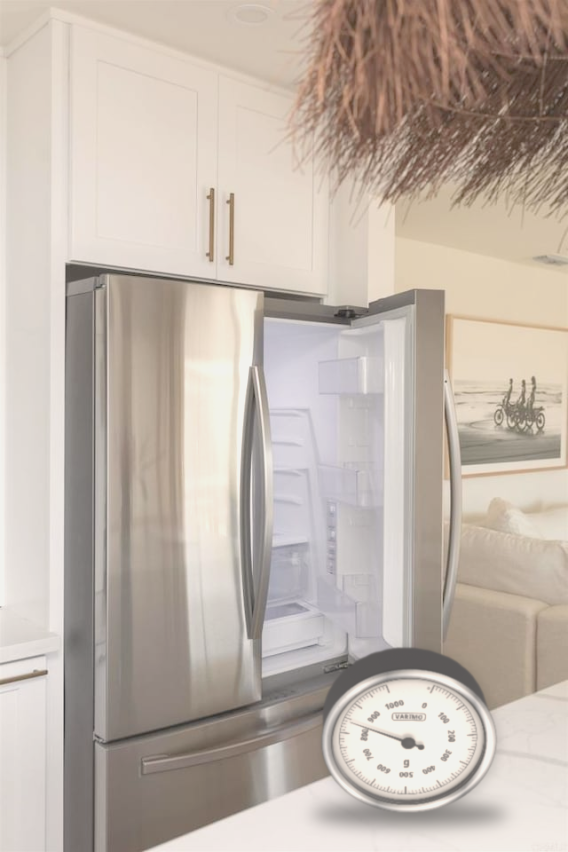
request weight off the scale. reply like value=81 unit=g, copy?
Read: value=850 unit=g
